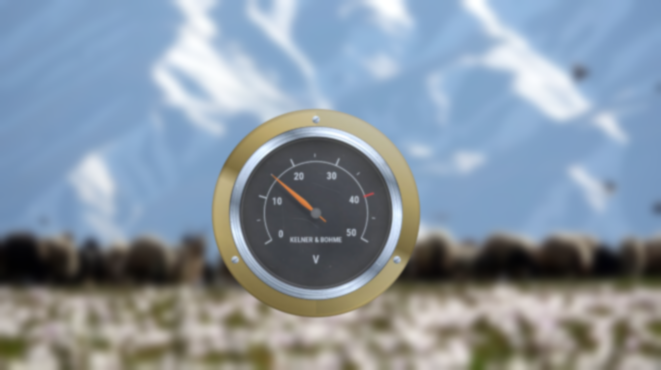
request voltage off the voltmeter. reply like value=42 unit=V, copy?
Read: value=15 unit=V
